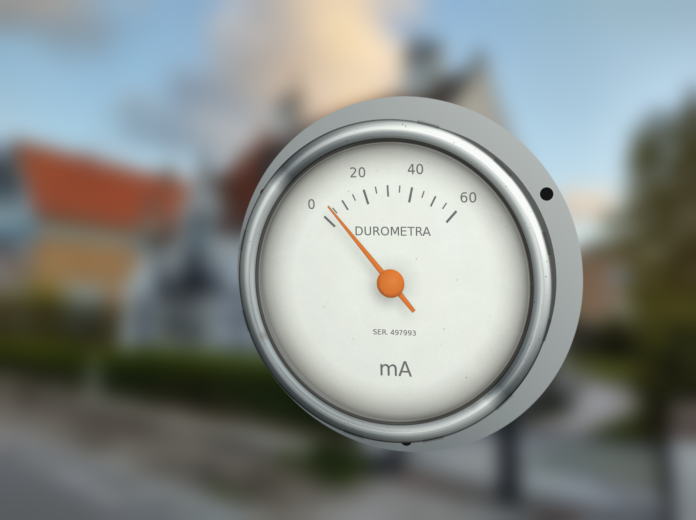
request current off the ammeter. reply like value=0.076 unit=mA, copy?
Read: value=5 unit=mA
